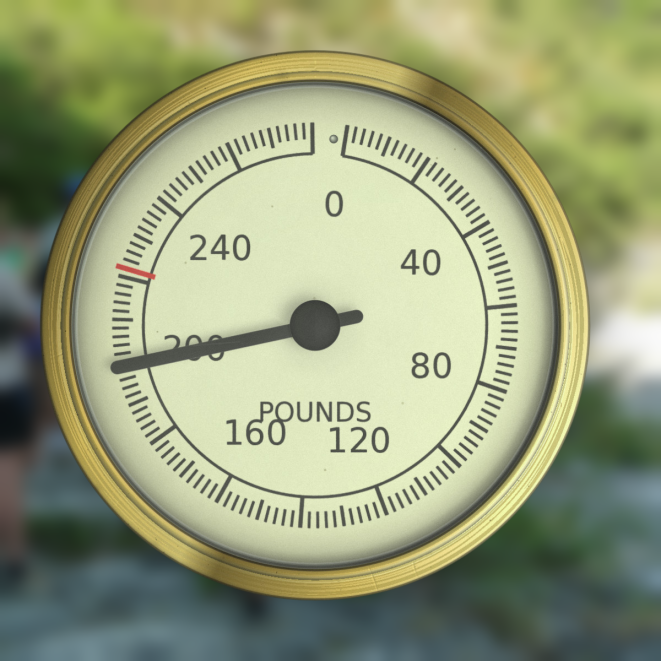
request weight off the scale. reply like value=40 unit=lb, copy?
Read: value=199 unit=lb
